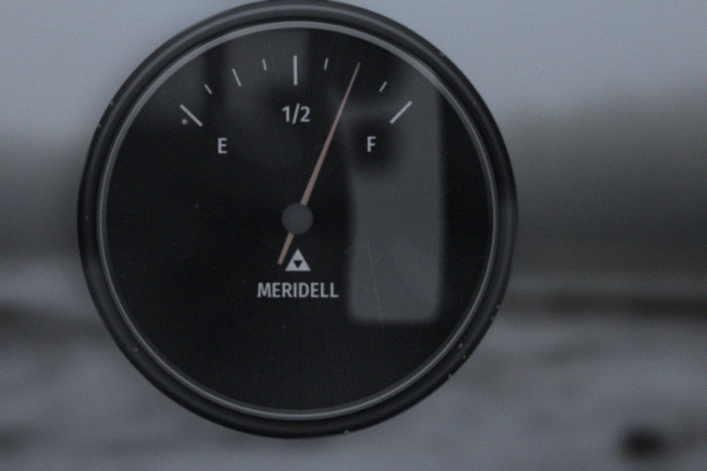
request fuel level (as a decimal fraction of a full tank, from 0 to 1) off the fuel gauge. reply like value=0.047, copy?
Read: value=0.75
